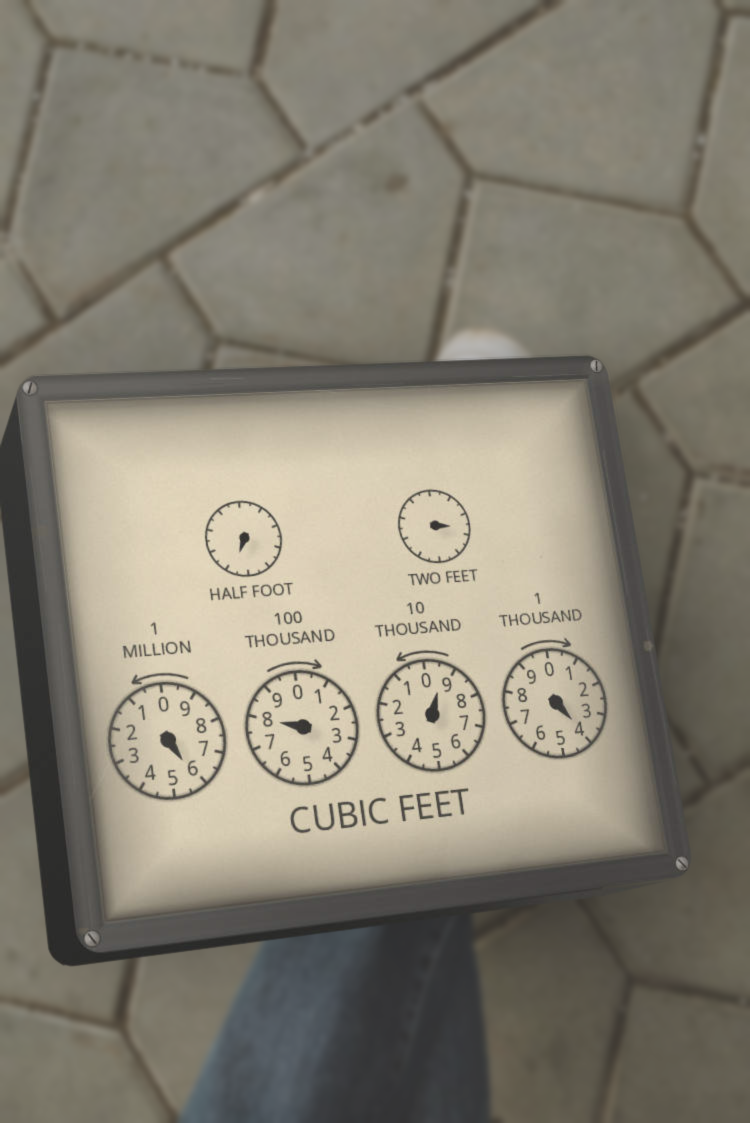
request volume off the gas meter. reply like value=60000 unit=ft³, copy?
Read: value=579400 unit=ft³
